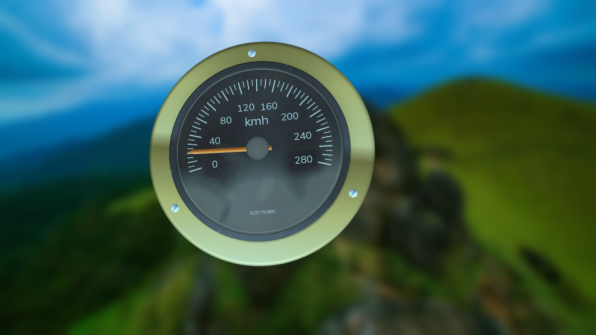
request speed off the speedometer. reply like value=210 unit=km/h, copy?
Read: value=20 unit=km/h
